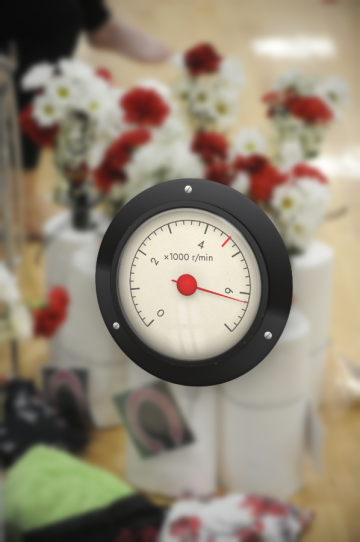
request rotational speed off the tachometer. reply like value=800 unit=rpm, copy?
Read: value=6200 unit=rpm
